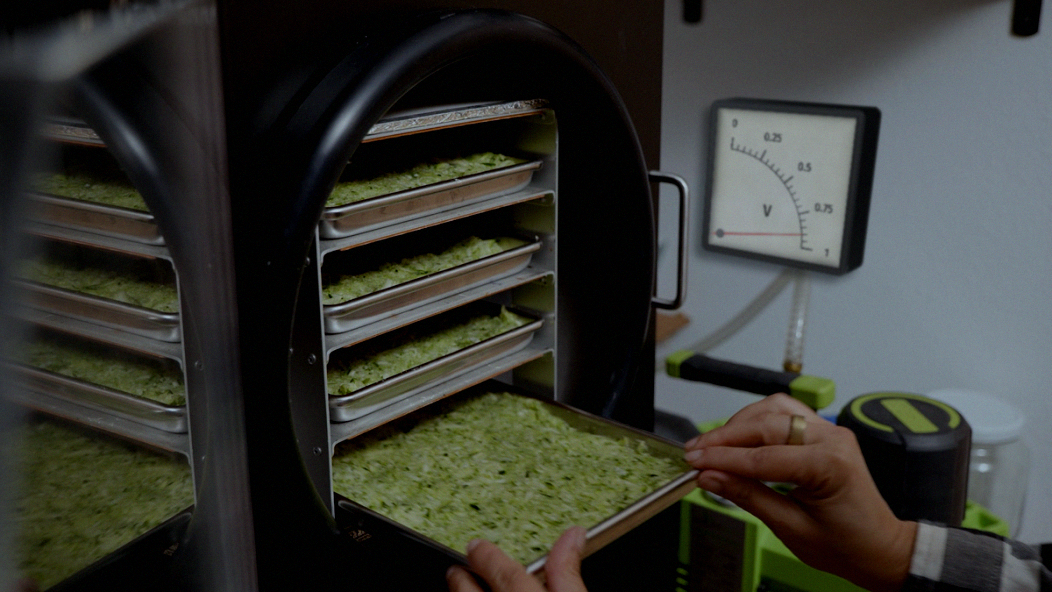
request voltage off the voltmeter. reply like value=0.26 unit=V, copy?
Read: value=0.9 unit=V
